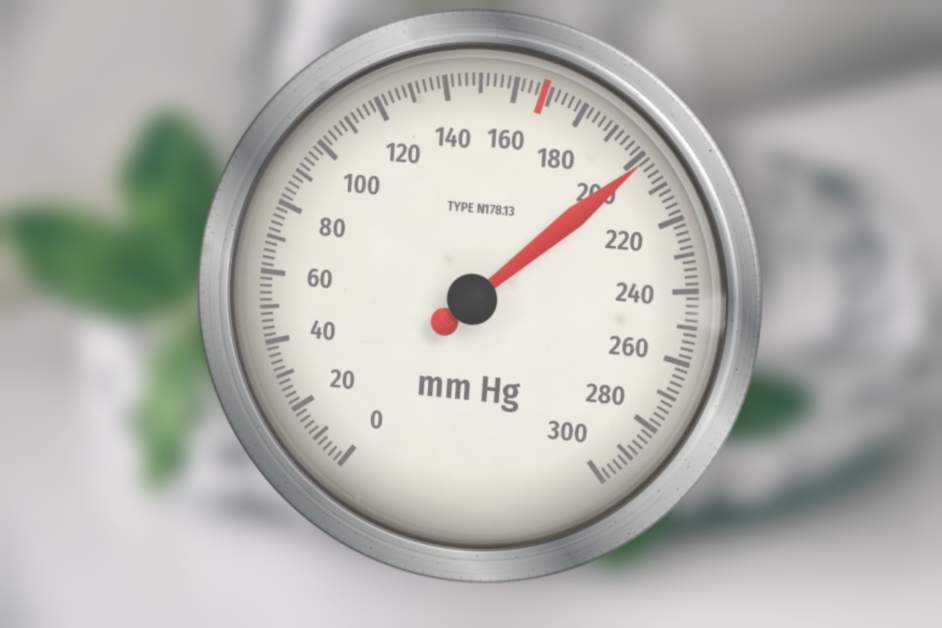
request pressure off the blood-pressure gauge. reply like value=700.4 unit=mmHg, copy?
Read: value=202 unit=mmHg
